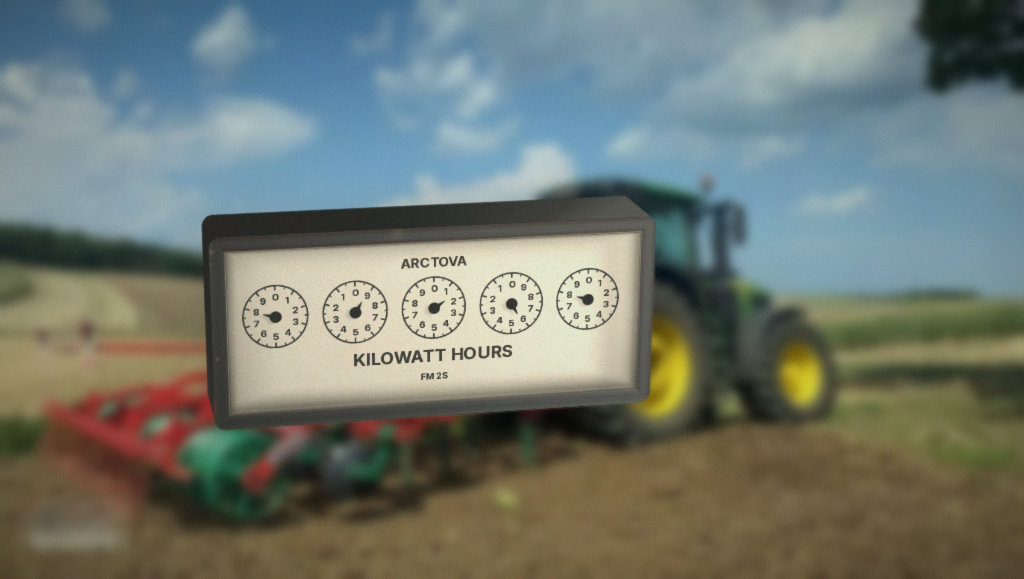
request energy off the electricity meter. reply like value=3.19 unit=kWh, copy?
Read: value=79158 unit=kWh
